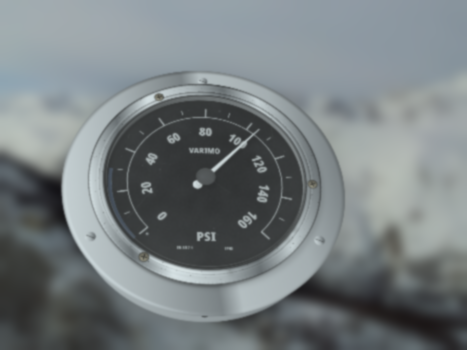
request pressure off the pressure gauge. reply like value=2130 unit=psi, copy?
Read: value=105 unit=psi
